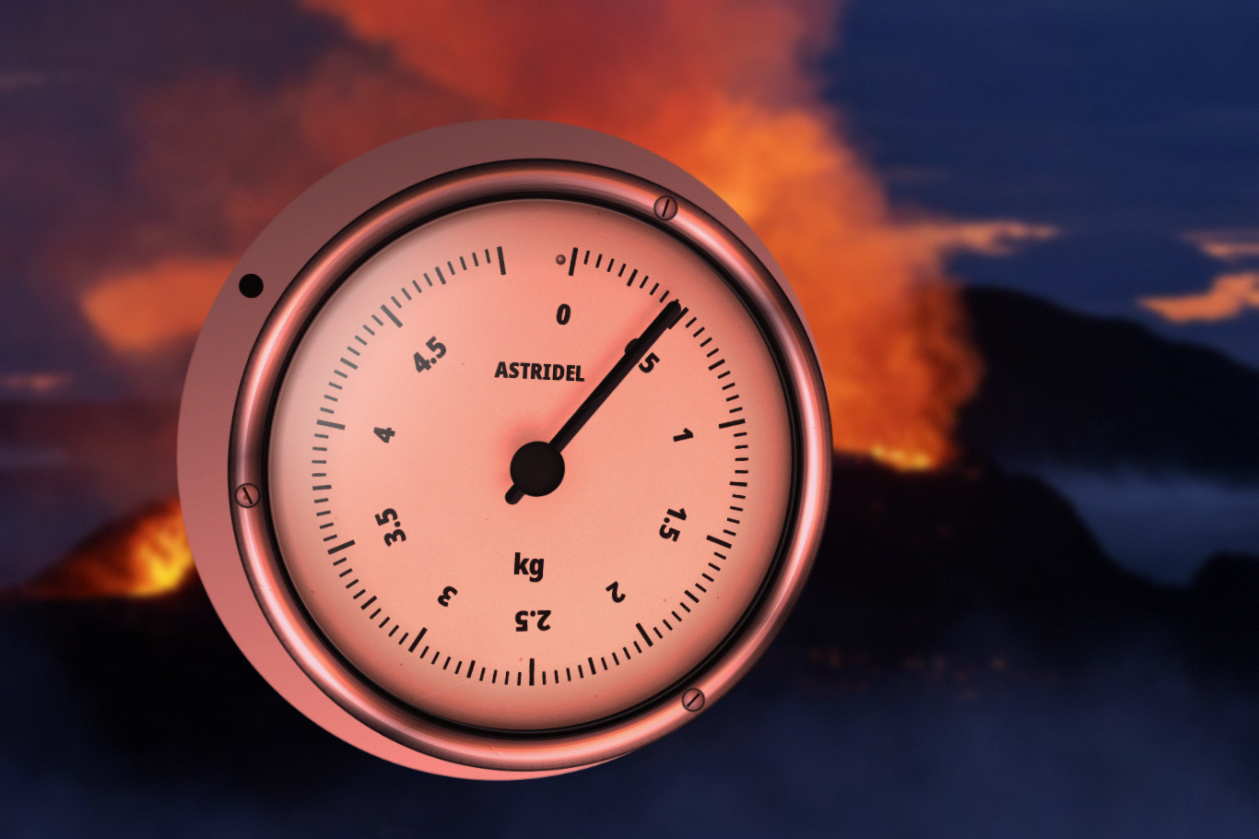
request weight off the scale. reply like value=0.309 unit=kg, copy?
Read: value=0.45 unit=kg
